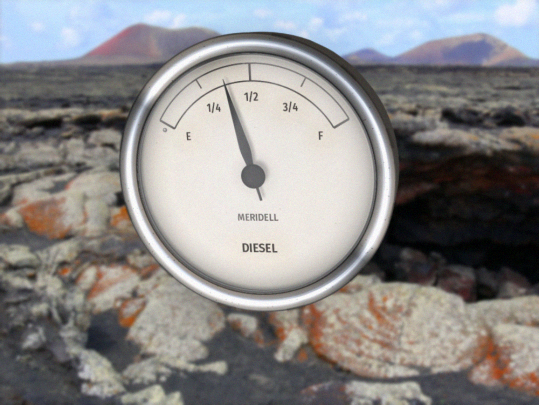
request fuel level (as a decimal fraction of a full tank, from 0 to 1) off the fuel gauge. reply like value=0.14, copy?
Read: value=0.375
